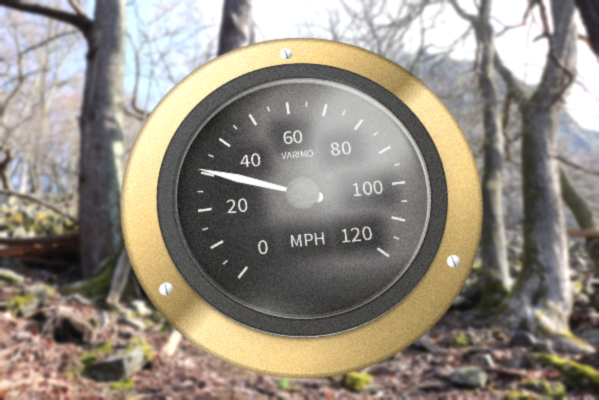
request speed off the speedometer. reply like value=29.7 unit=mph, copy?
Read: value=30 unit=mph
